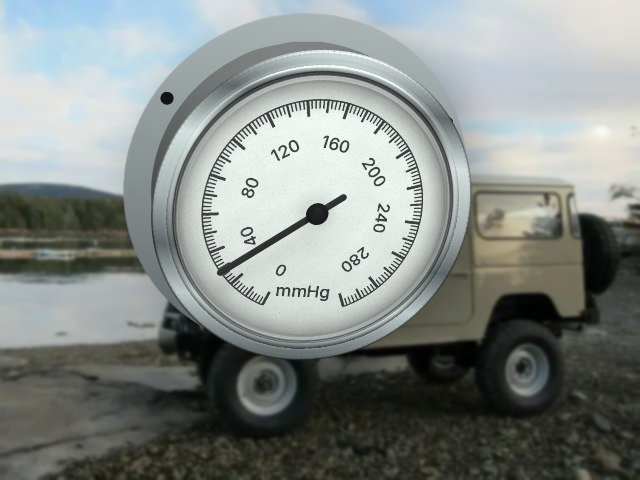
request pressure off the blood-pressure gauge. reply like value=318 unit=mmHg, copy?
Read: value=30 unit=mmHg
